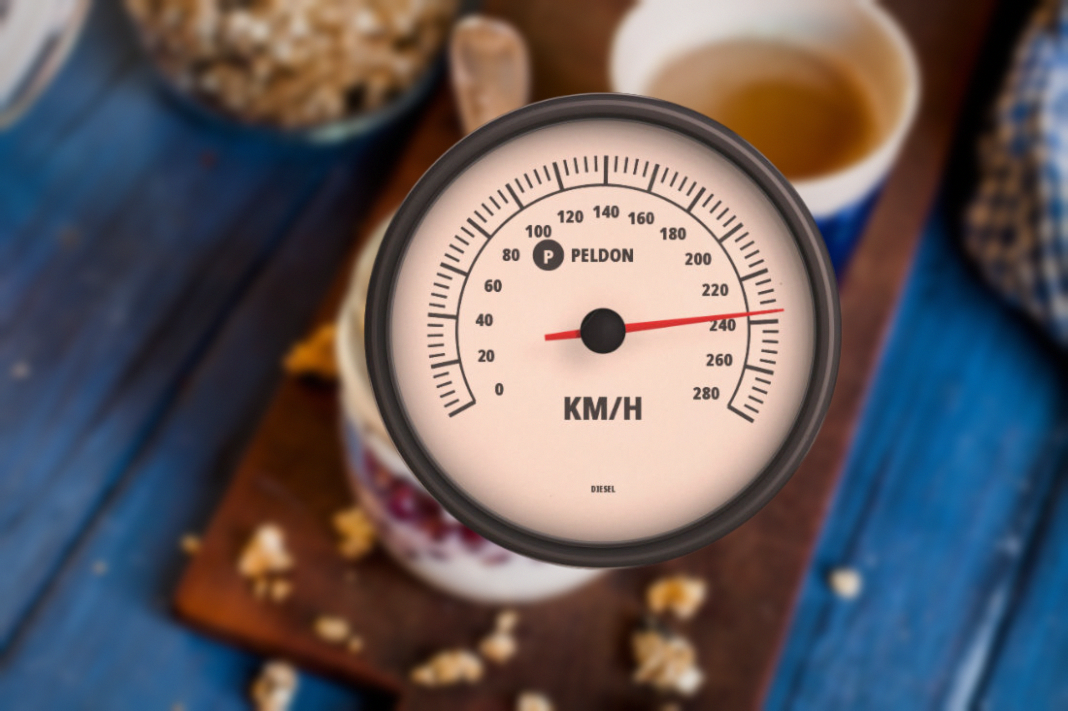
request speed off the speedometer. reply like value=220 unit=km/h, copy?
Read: value=236 unit=km/h
